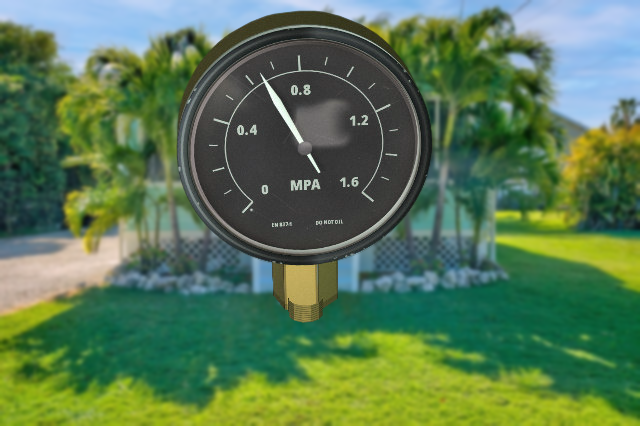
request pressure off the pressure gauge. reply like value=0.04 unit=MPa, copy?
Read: value=0.65 unit=MPa
